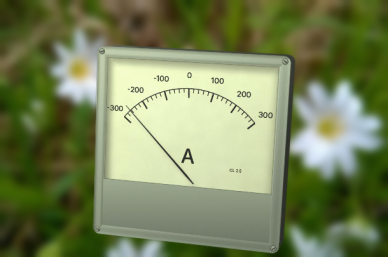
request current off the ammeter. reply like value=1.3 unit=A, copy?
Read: value=-260 unit=A
